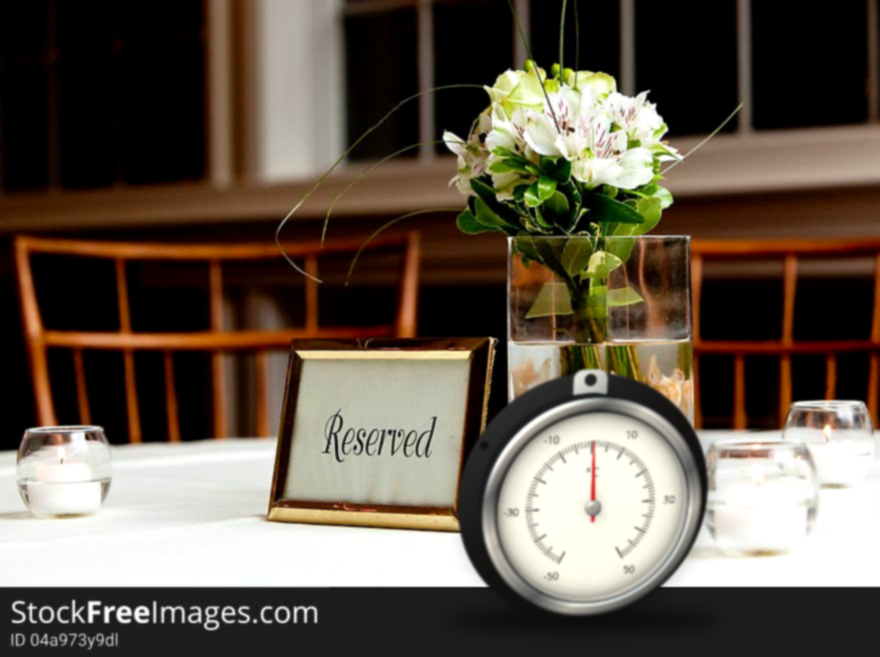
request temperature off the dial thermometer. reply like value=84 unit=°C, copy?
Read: value=0 unit=°C
